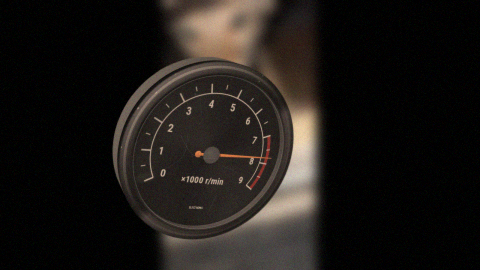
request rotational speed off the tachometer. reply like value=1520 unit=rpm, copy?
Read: value=7750 unit=rpm
